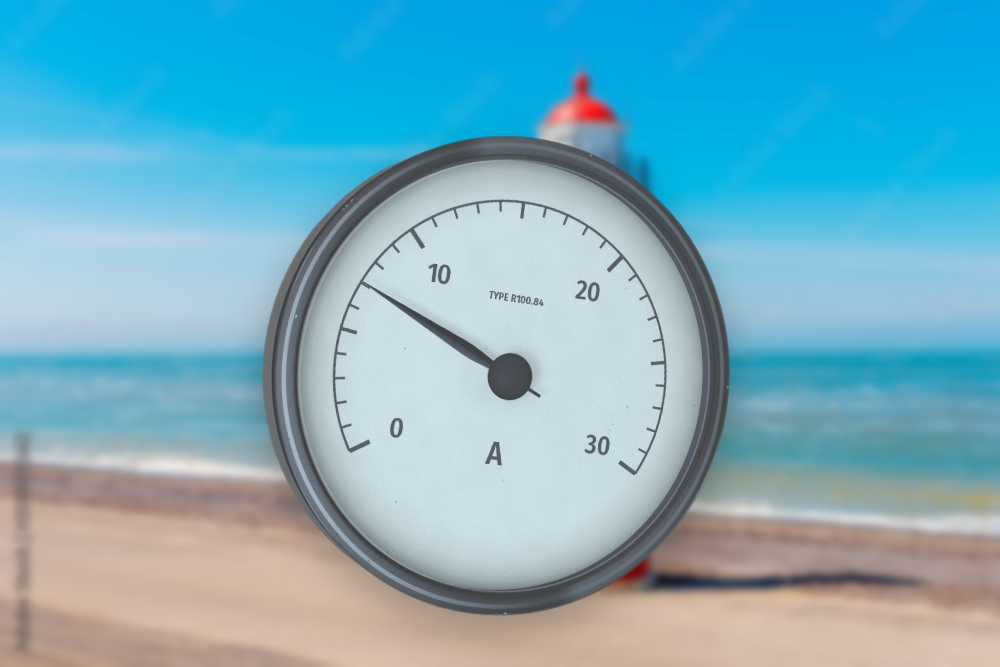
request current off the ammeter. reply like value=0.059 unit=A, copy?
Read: value=7 unit=A
